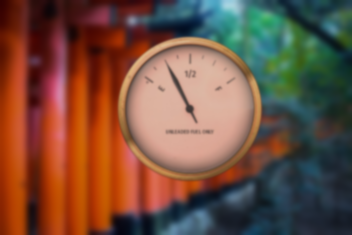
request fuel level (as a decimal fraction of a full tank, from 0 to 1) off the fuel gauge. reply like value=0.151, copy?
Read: value=0.25
